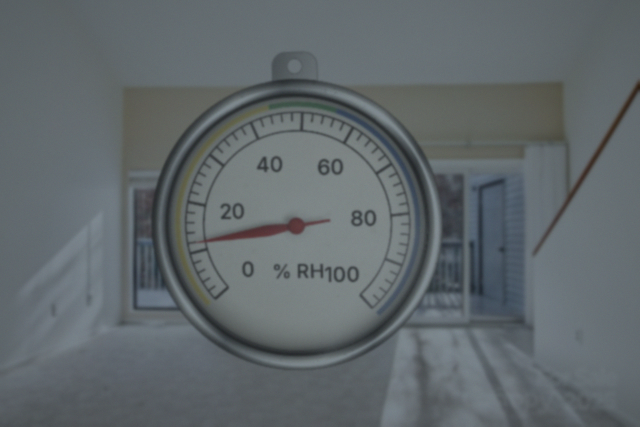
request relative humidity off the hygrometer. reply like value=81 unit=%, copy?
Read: value=12 unit=%
